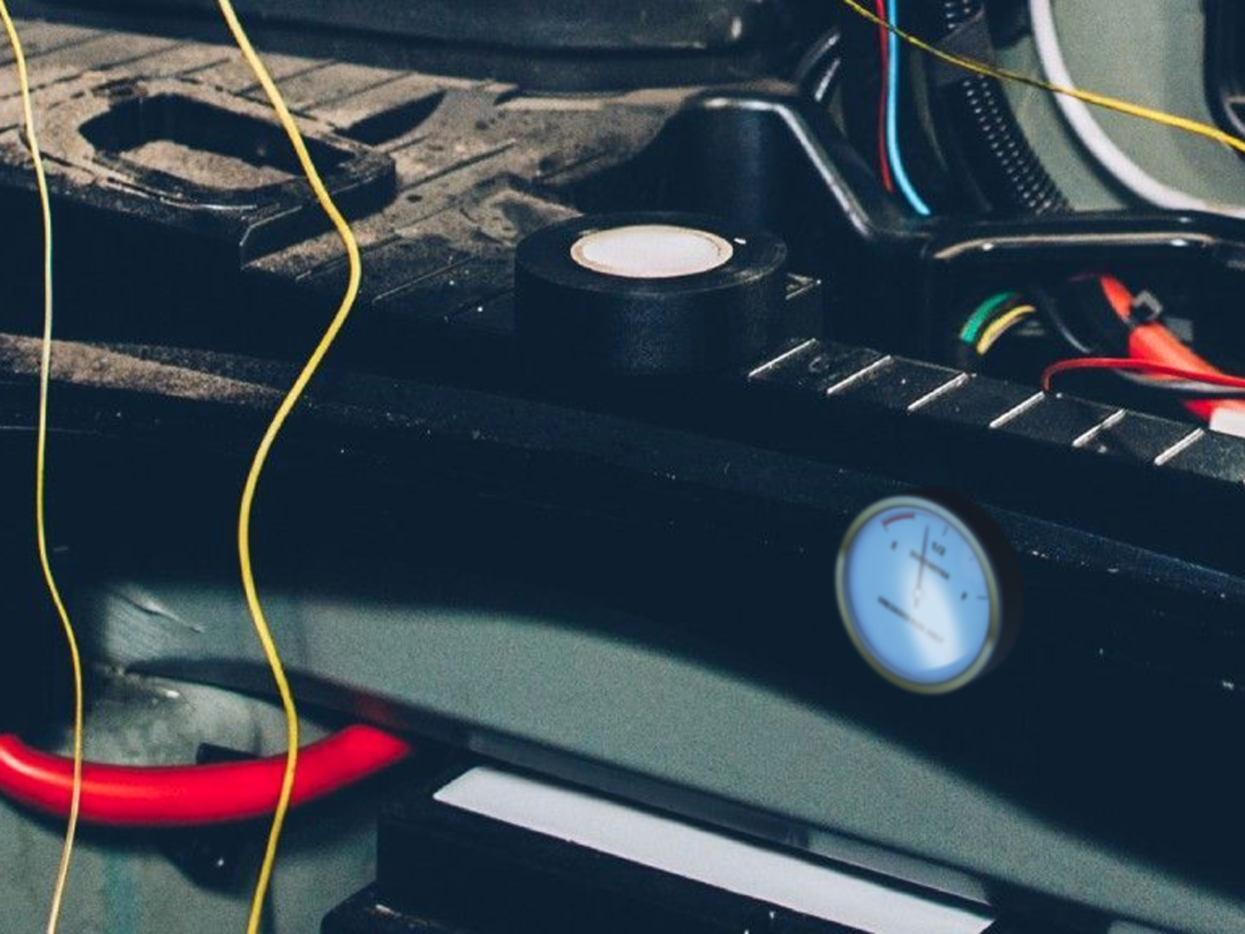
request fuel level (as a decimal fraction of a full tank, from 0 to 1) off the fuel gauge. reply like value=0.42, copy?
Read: value=0.375
